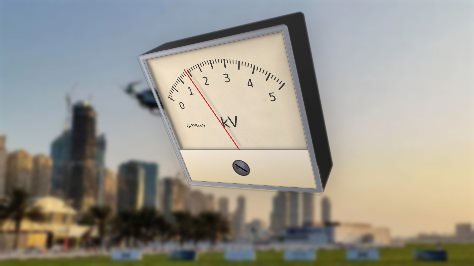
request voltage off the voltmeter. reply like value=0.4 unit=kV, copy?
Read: value=1.5 unit=kV
